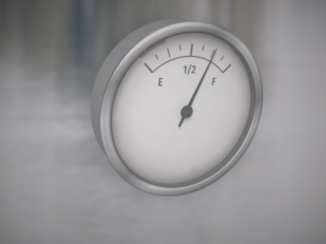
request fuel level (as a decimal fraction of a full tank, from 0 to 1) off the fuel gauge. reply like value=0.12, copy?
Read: value=0.75
